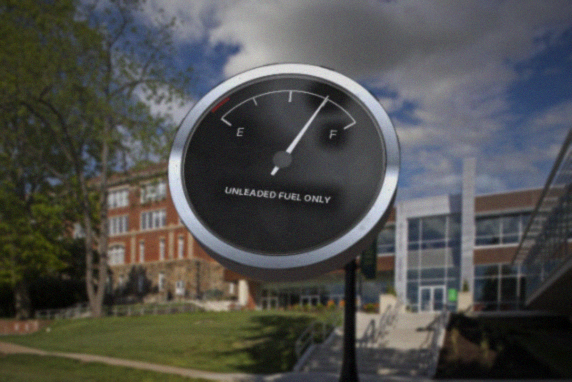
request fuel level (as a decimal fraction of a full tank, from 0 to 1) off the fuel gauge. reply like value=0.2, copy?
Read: value=0.75
